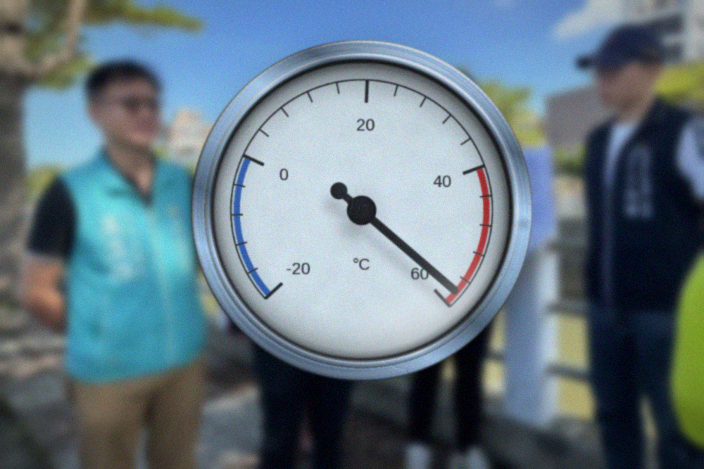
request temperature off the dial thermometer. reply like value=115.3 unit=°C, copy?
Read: value=58 unit=°C
